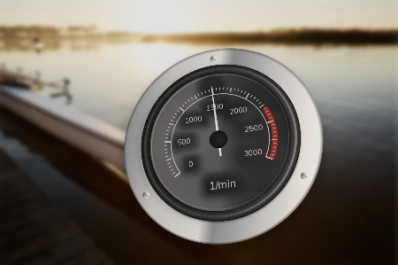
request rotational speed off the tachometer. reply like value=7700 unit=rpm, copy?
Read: value=1500 unit=rpm
